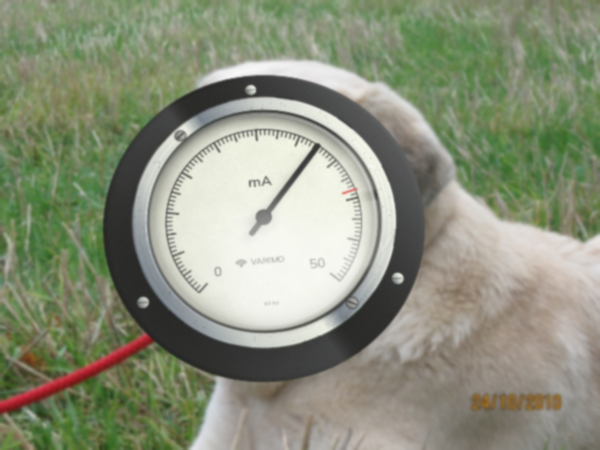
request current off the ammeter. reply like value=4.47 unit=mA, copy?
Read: value=32.5 unit=mA
